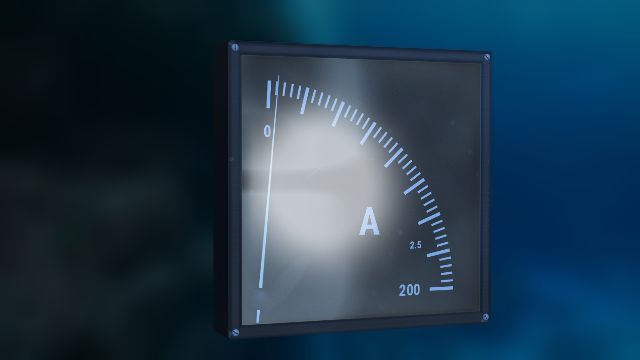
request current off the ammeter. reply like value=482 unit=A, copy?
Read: value=5 unit=A
